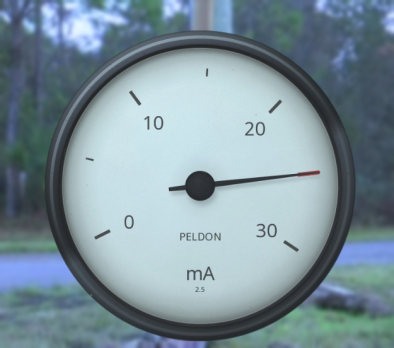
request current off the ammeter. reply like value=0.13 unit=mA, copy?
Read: value=25 unit=mA
